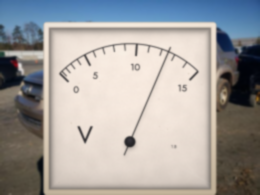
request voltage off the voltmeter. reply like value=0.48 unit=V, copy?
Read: value=12.5 unit=V
